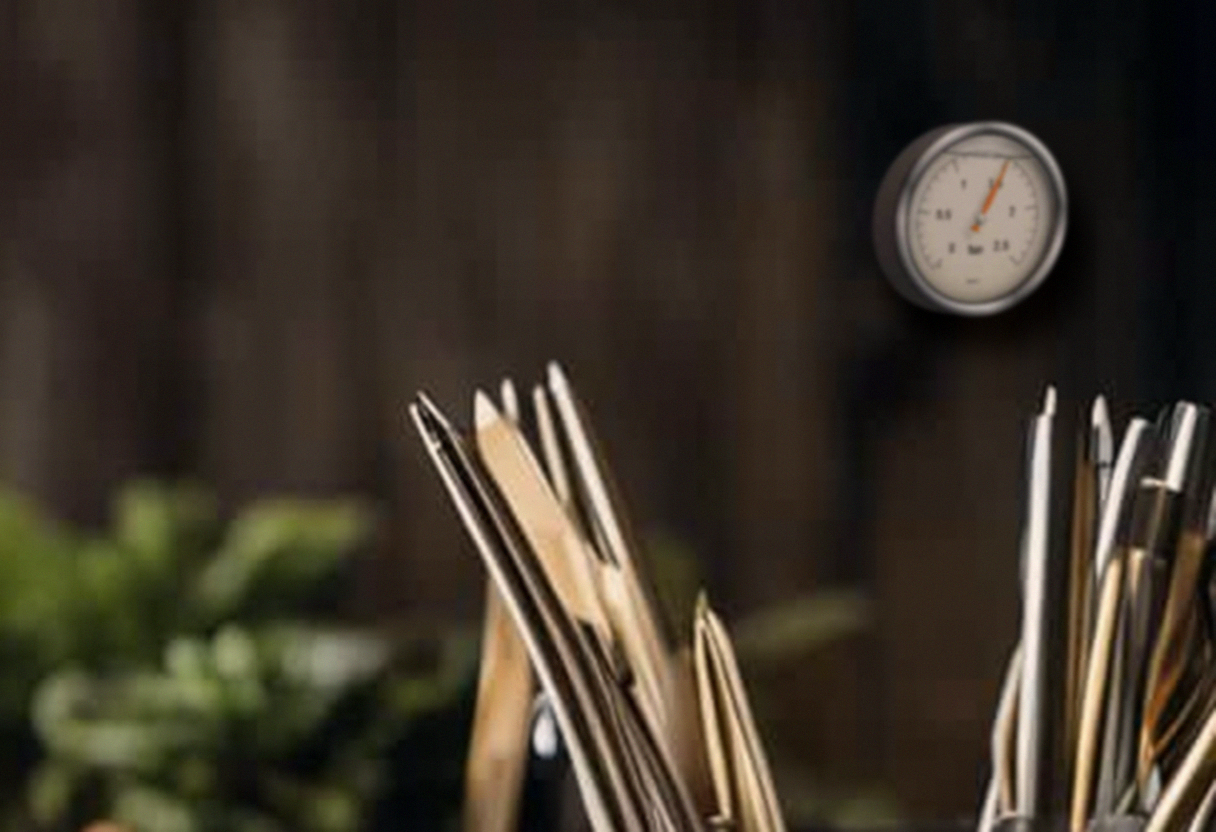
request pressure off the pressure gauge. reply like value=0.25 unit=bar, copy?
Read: value=1.5 unit=bar
